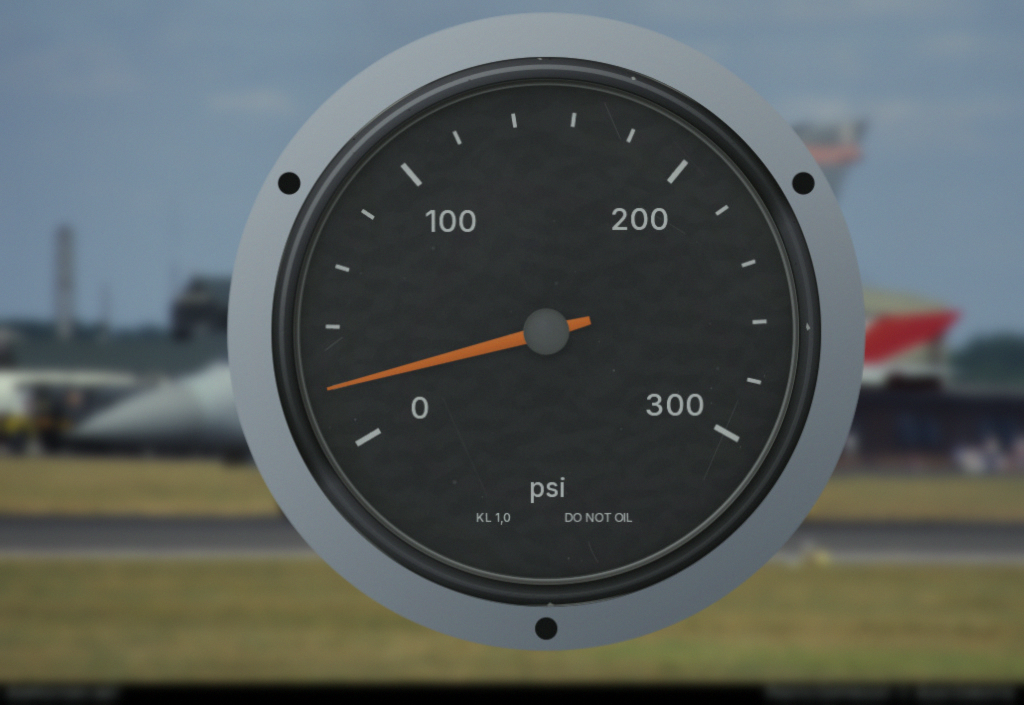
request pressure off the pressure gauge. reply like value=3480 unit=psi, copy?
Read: value=20 unit=psi
